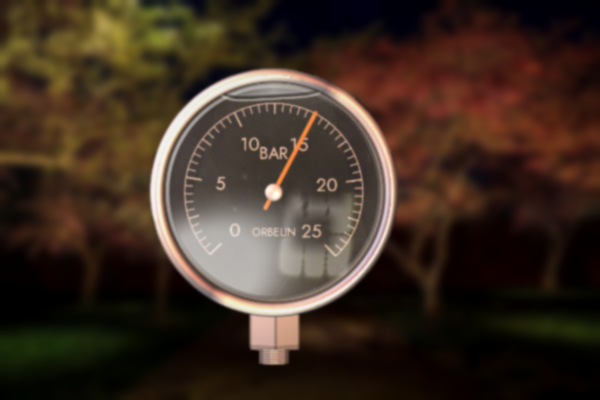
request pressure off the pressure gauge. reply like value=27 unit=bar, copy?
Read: value=15 unit=bar
